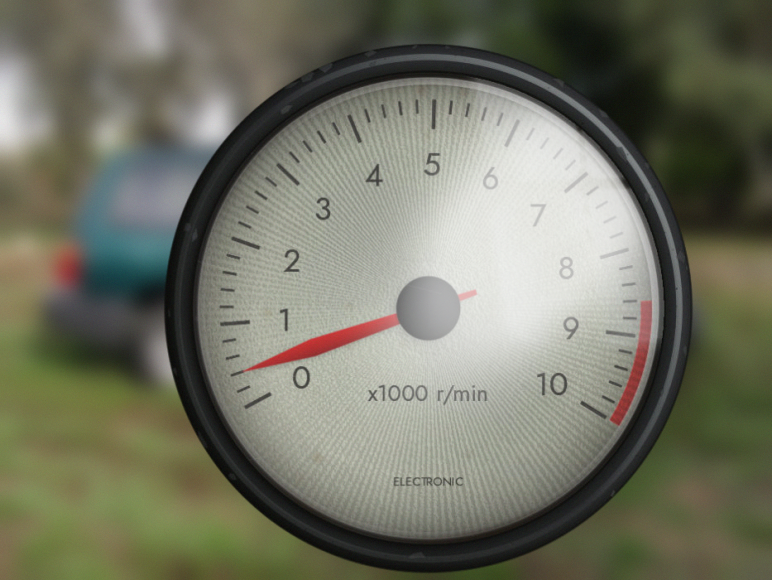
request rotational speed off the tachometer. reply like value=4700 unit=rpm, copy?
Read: value=400 unit=rpm
